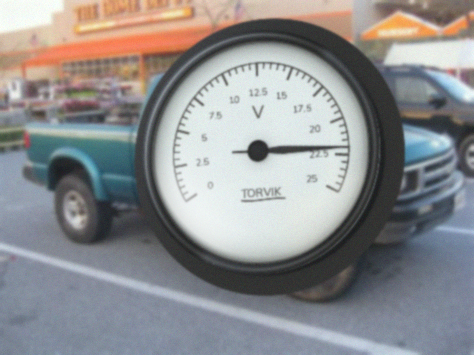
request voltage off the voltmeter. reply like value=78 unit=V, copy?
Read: value=22 unit=V
